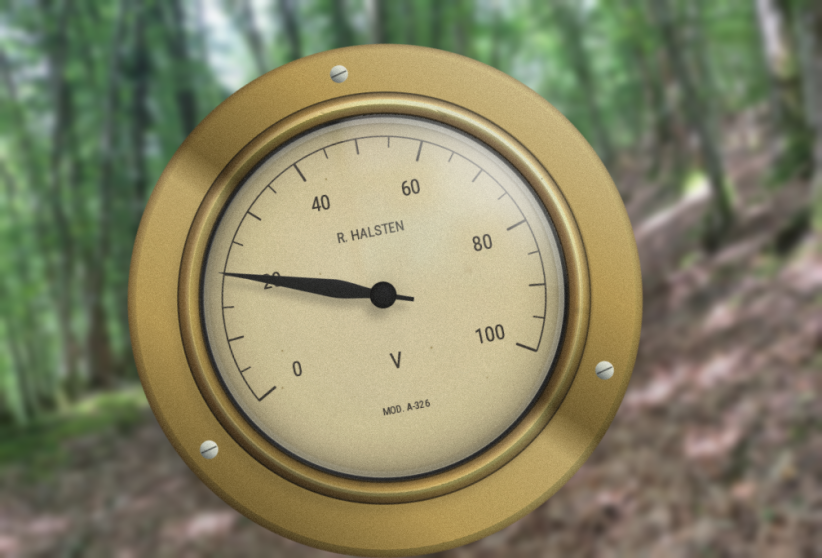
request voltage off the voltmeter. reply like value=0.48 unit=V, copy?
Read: value=20 unit=V
